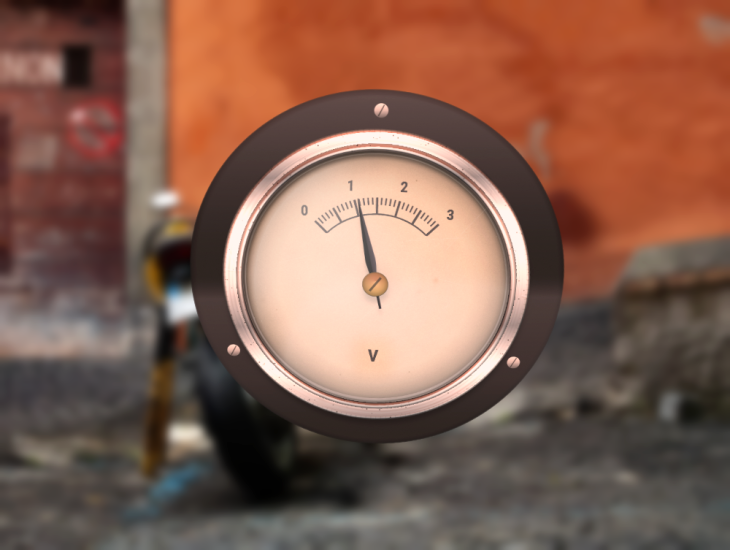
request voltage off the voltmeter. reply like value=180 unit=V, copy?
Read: value=1.1 unit=V
